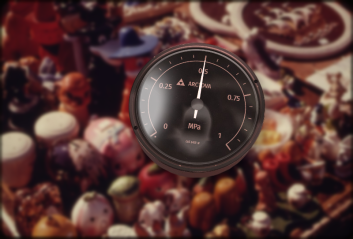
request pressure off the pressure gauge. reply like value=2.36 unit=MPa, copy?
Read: value=0.5 unit=MPa
